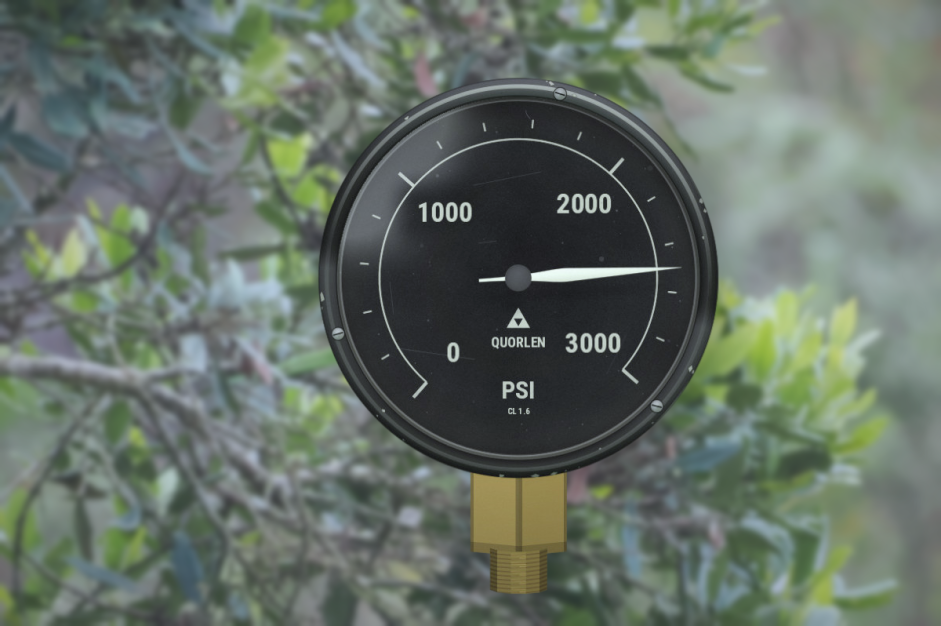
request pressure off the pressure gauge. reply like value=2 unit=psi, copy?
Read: value=2500 unit=psi
